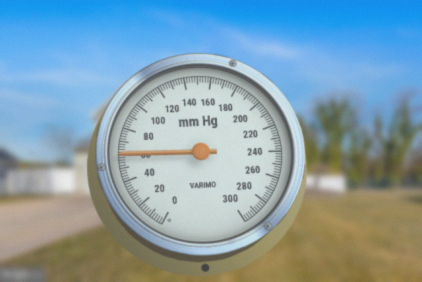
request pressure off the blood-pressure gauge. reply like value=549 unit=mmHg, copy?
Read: value=60 unit=mmHg
